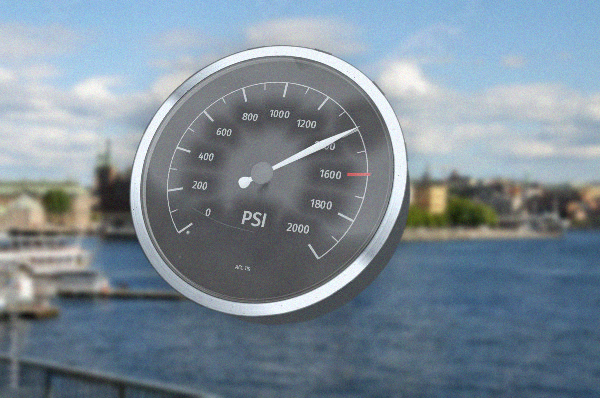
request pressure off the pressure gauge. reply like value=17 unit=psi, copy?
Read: value=1400 unit=psi
